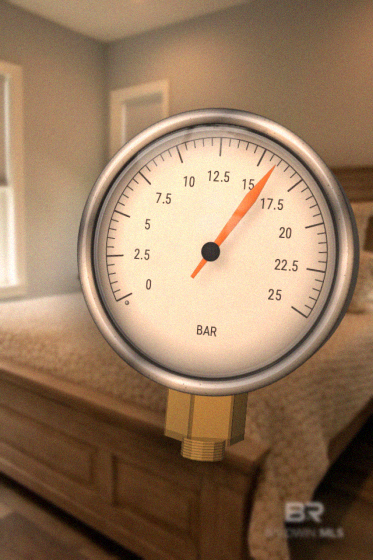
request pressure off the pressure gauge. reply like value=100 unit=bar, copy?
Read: value=16 unit=bar
